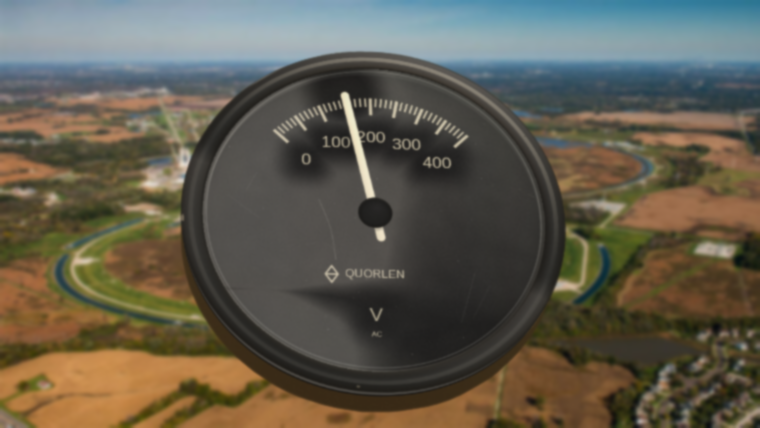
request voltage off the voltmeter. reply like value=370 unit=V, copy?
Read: value=150 unit=V
